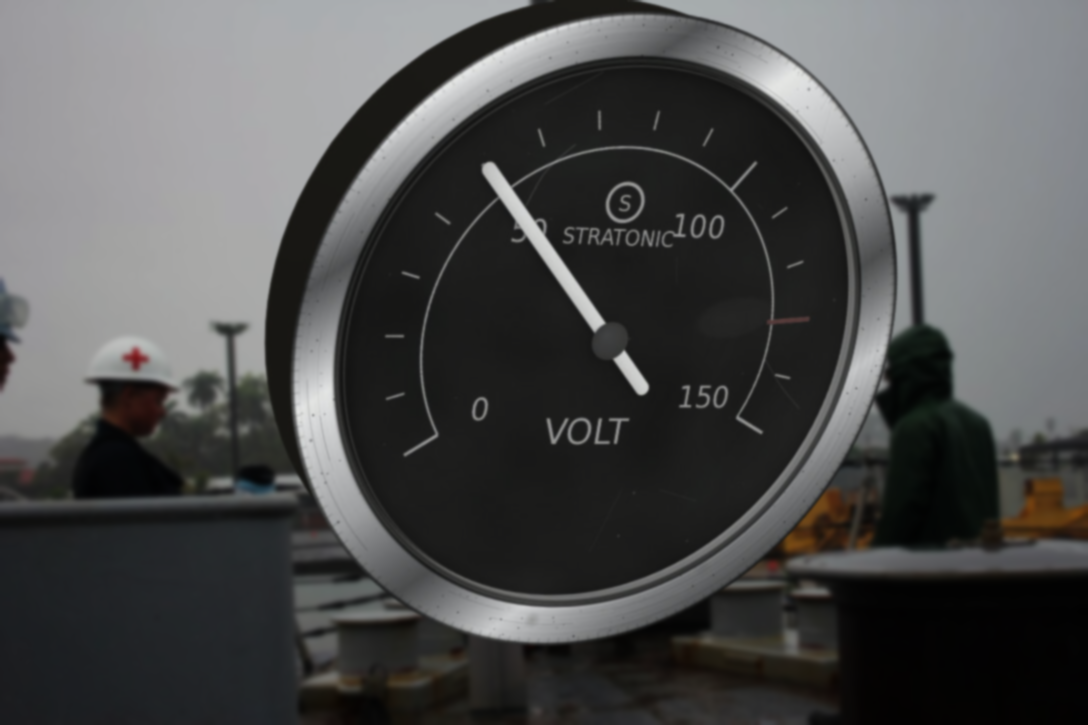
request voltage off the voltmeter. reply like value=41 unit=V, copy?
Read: value=50 unit=V
